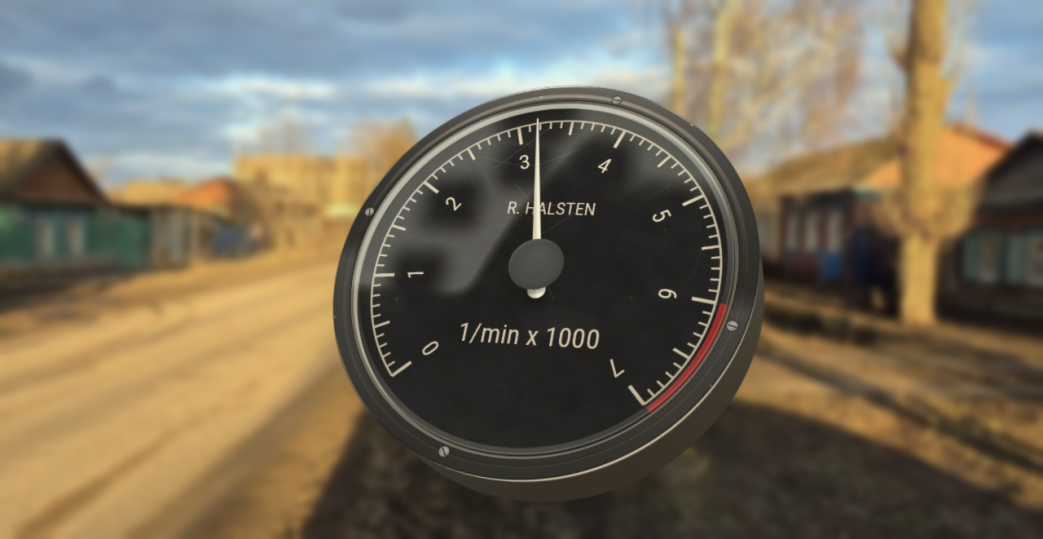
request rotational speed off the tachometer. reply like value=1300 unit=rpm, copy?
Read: value=3200 unit=rpm
